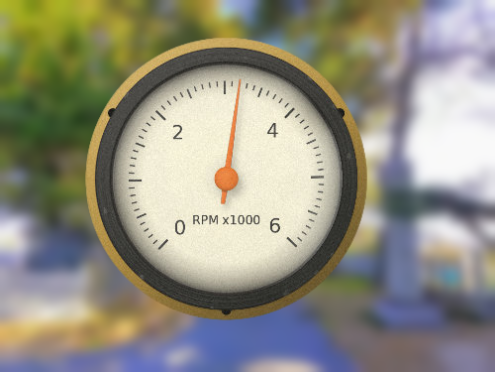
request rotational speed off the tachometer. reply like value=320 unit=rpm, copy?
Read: value=3200 unit=rpm
